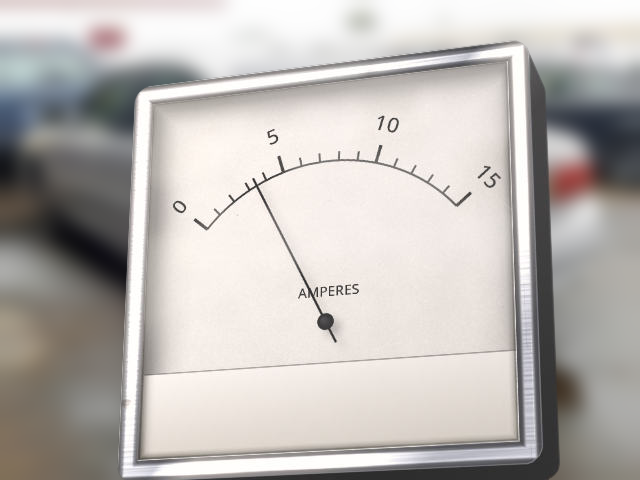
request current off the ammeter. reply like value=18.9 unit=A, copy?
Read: value=3.5 unit=A
